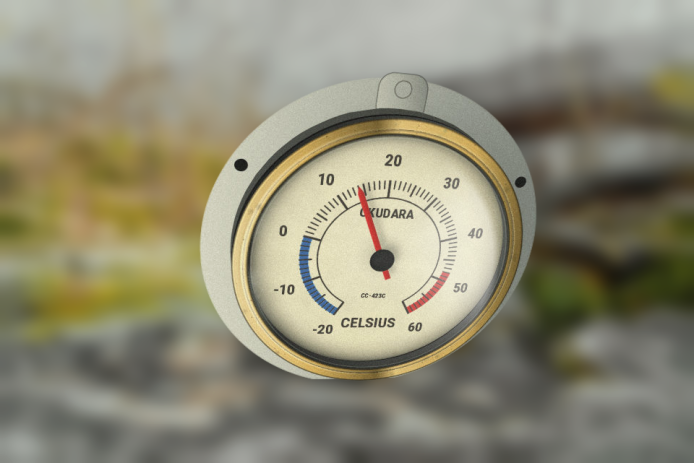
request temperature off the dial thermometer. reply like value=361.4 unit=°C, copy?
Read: value=14 unit=°C
